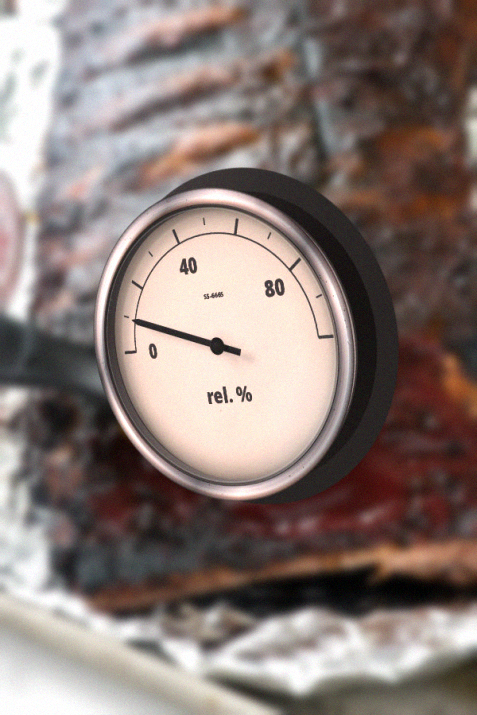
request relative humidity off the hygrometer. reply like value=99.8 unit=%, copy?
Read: value=10 unit=%
